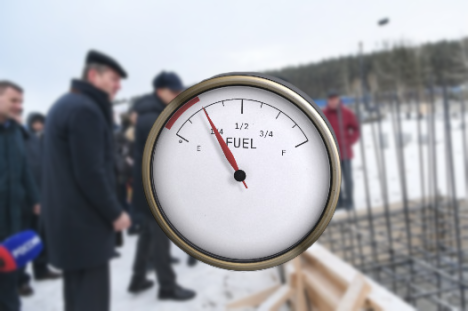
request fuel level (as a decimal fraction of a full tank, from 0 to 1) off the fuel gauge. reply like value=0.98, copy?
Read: value=0.25
